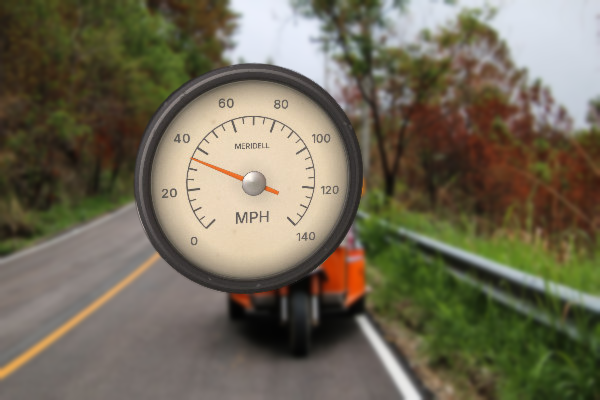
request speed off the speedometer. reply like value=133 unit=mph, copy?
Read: value=35 unit=mph
